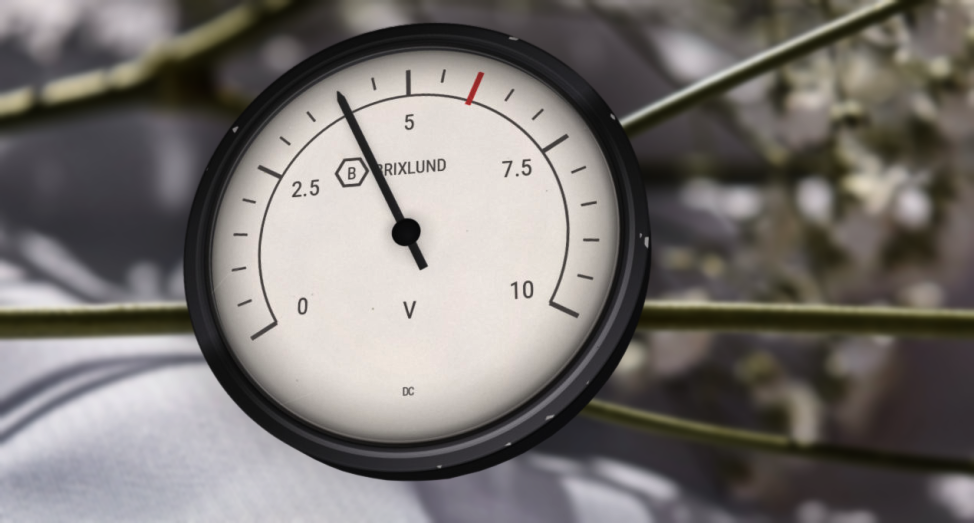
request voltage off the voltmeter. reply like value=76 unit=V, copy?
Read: value=4 unit=V
